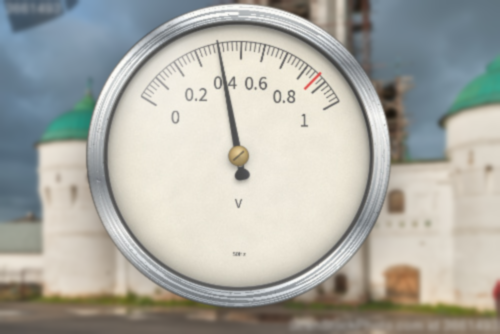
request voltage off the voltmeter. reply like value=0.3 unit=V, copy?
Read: value=0.4 unit=V
